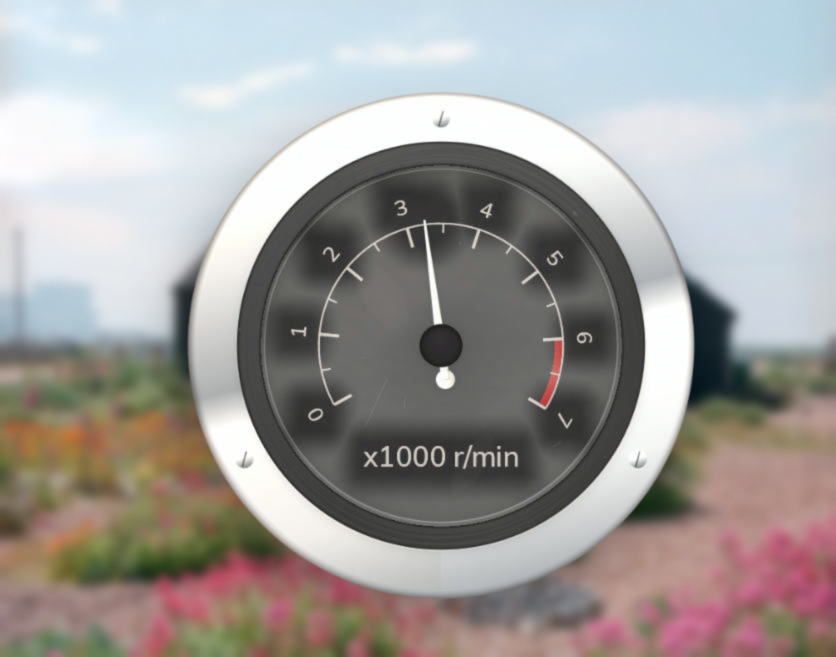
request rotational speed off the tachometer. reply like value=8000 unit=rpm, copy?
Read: value=3250 unit=rpm
